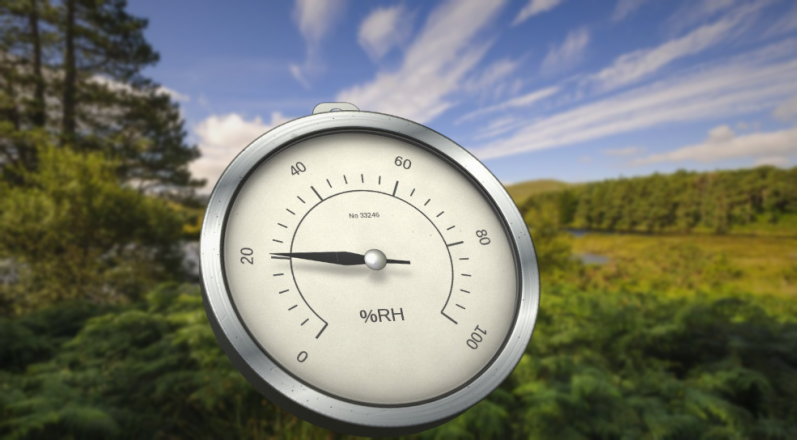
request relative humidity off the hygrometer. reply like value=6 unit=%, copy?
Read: value=20 unit=%
